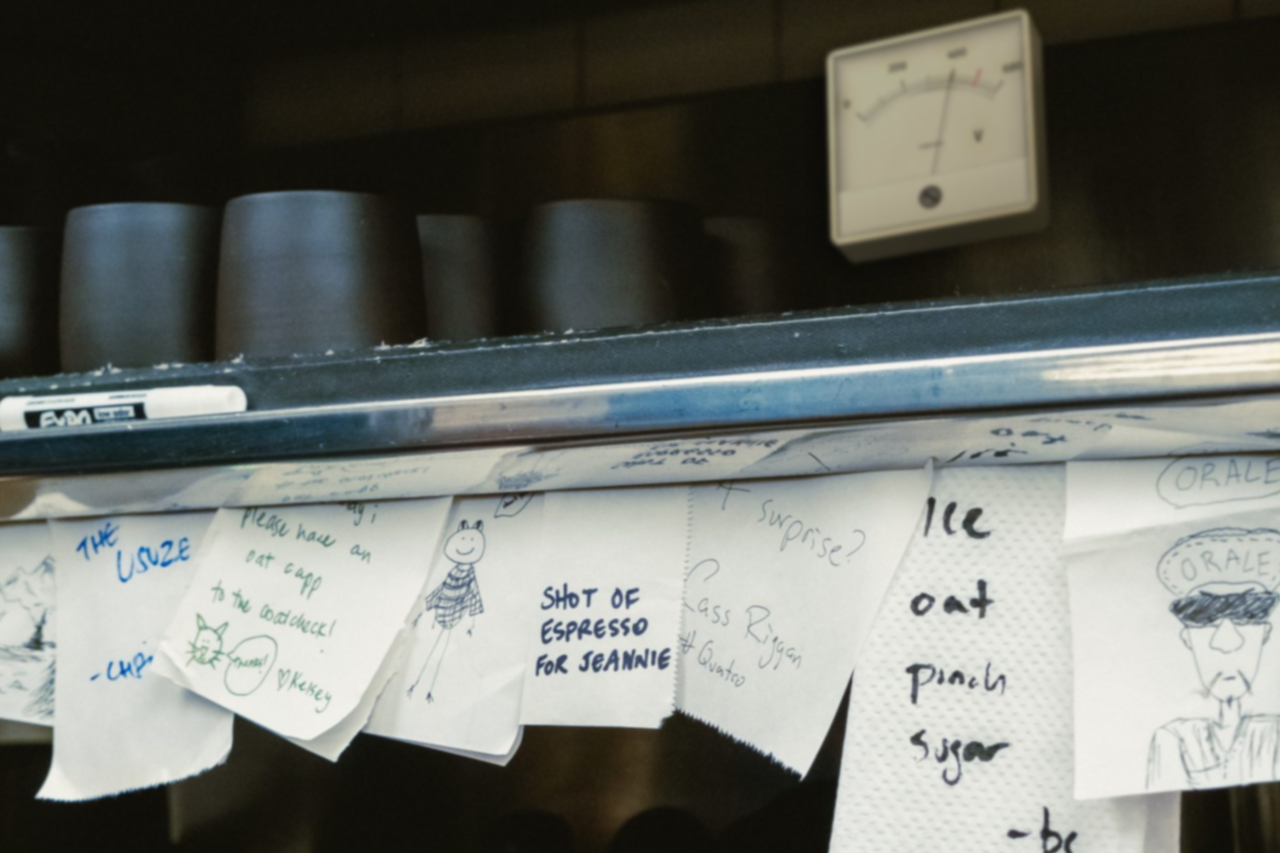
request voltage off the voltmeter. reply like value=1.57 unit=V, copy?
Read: value=400 unit=V
